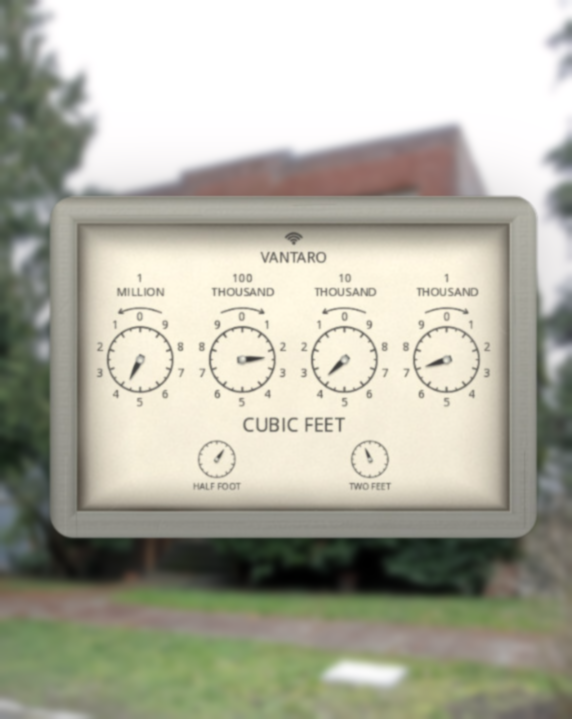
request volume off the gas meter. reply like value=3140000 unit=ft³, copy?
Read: value=423700 unit=ft³
